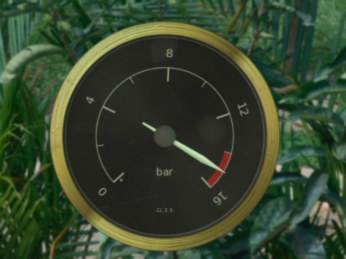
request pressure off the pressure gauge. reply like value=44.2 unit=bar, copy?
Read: value=15 unit=bar
